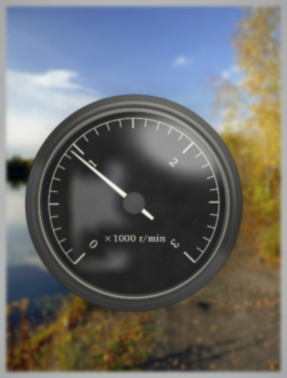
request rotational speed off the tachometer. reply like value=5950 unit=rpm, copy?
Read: value=950 unit=rpm
